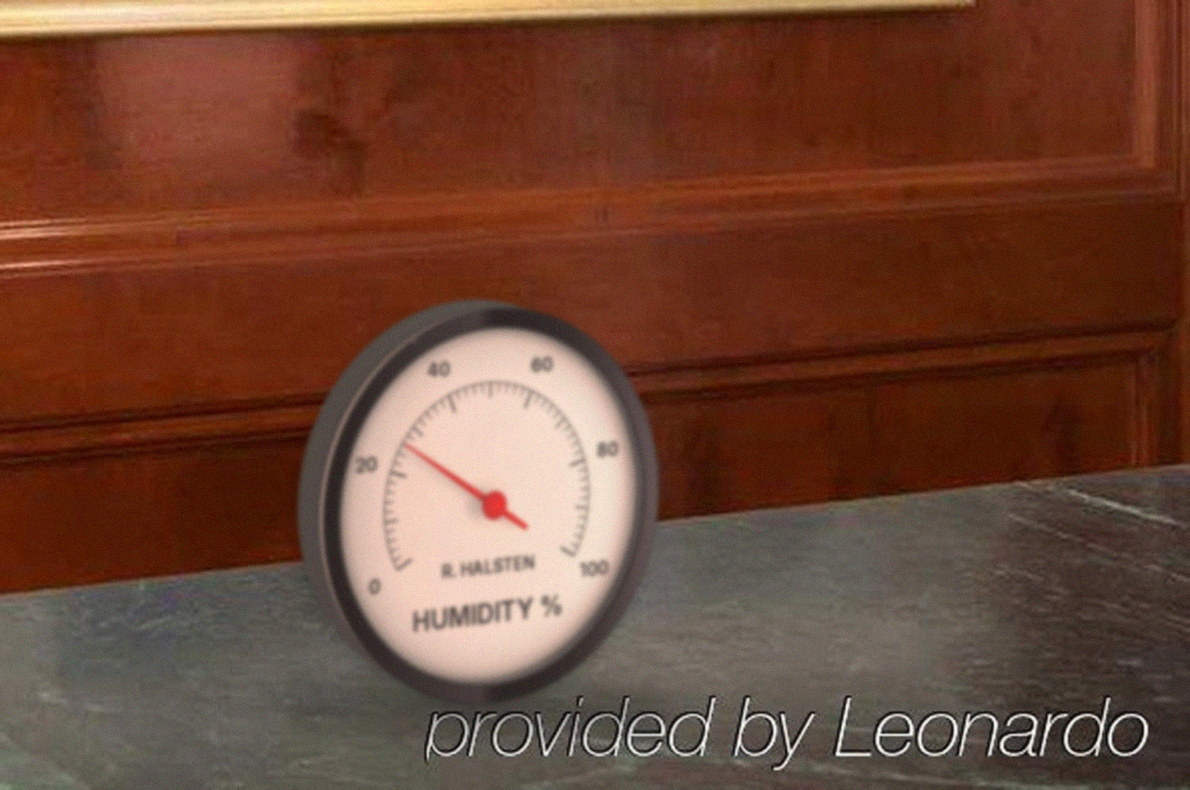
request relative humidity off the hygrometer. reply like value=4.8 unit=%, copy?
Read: value=26 unit=%
